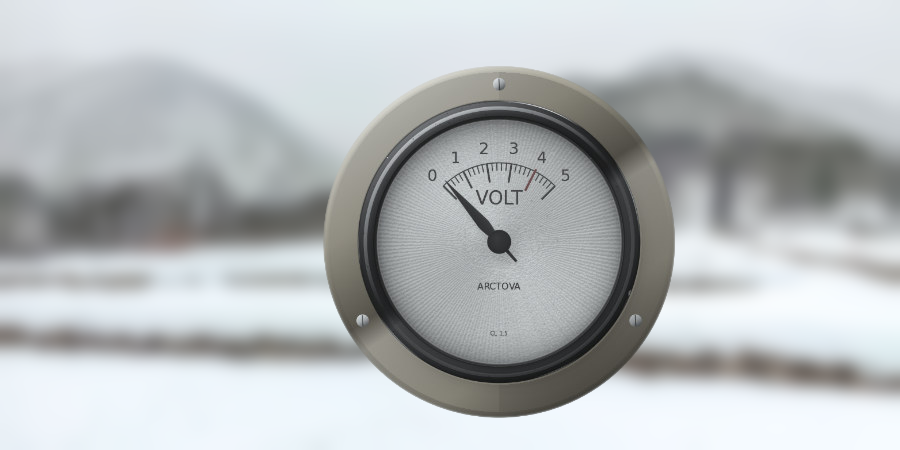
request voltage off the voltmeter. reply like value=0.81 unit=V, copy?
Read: value=0.2 unit=V
